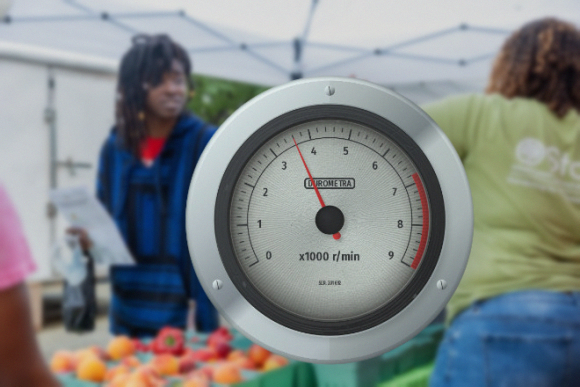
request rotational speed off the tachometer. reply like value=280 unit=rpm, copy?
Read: value=3600 unit=rpm
